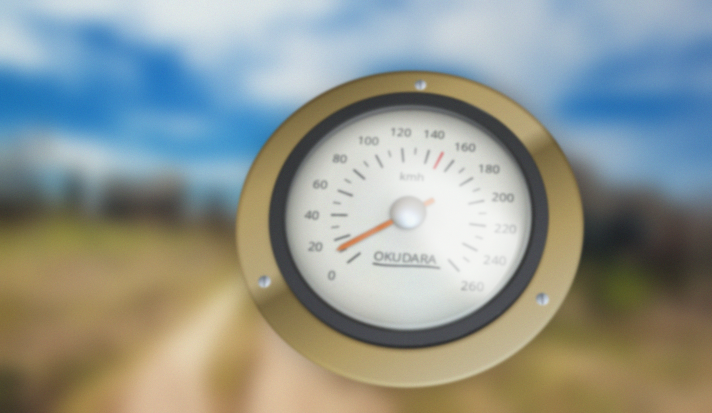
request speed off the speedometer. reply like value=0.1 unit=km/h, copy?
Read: value=10 unit=km/h
